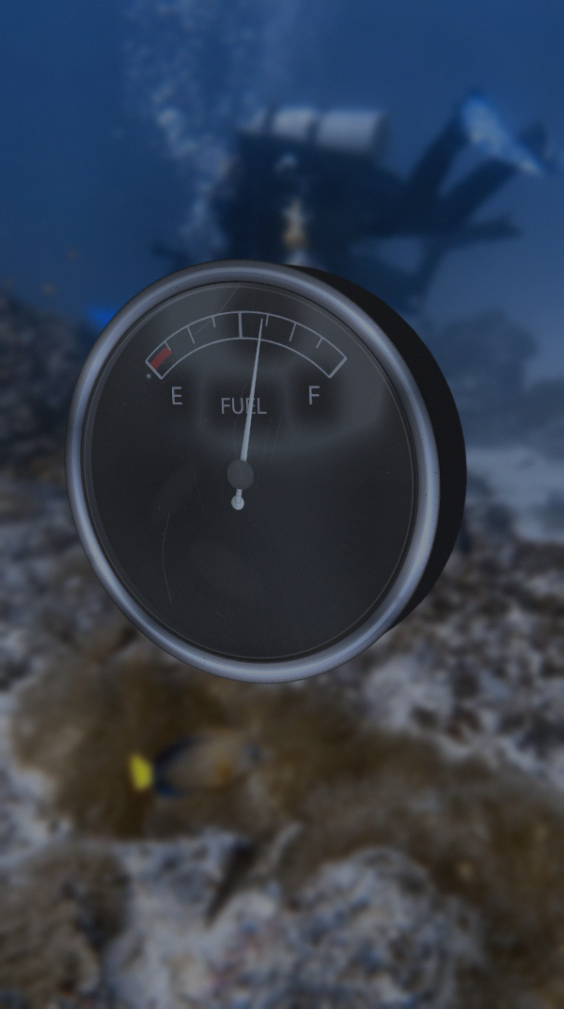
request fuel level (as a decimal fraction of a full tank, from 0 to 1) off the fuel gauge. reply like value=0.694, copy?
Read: value=0.625
